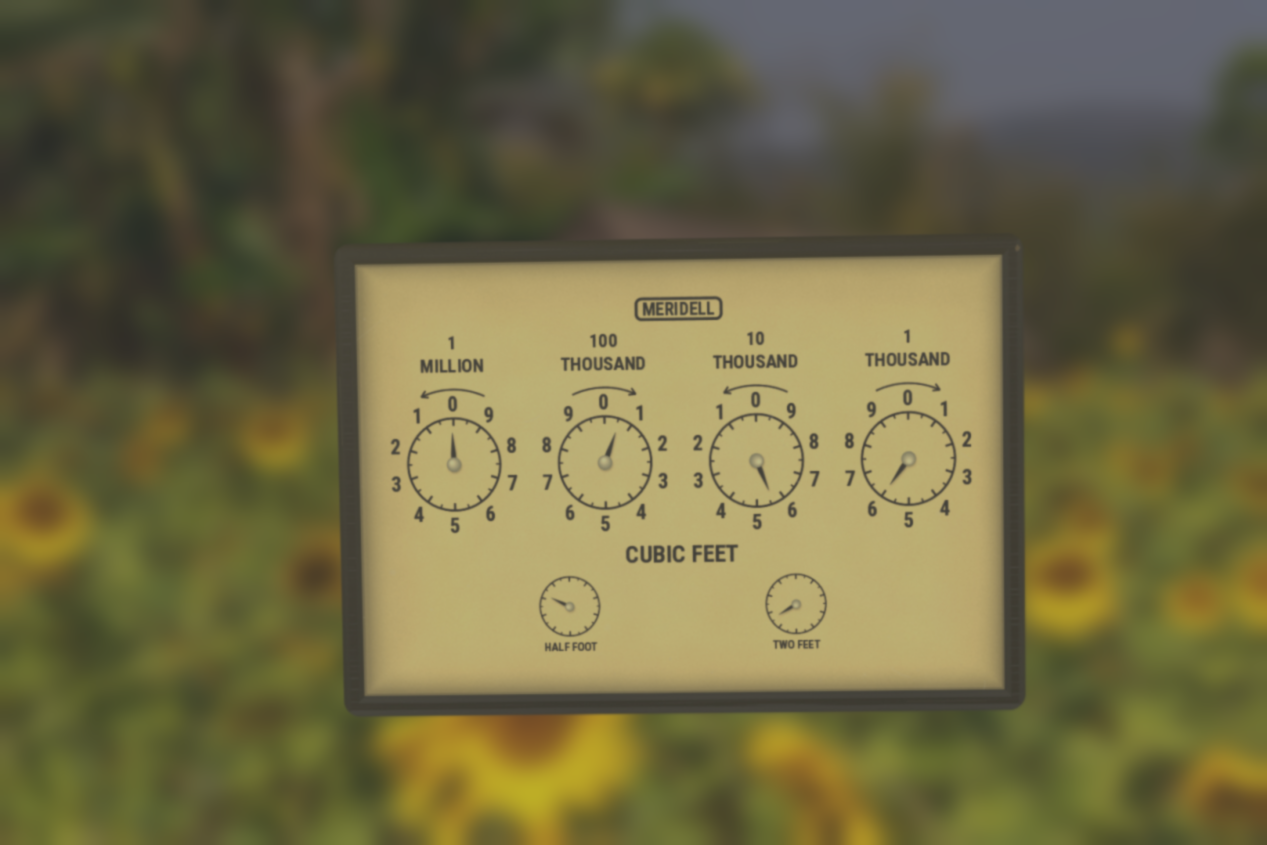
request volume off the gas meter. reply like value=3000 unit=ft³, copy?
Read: value=5600 unit=ft³
